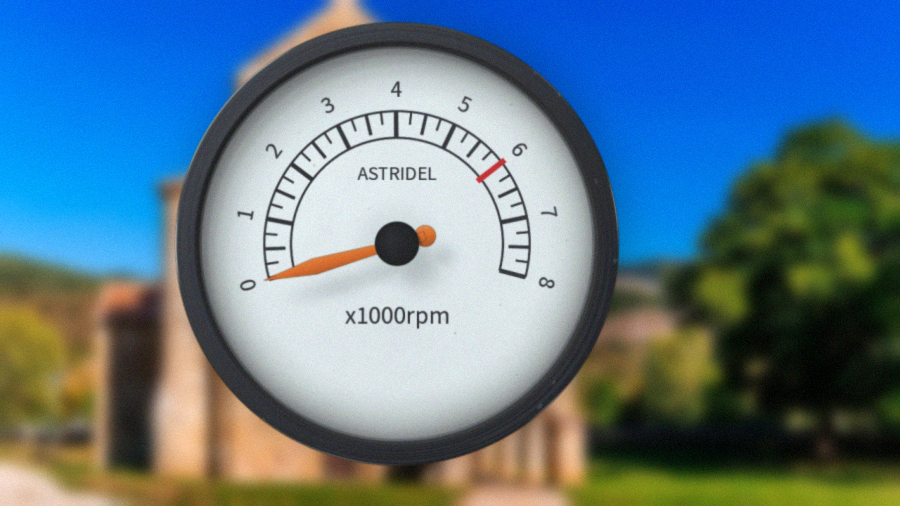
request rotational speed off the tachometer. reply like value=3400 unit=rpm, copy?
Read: value=0 unit=rpm
